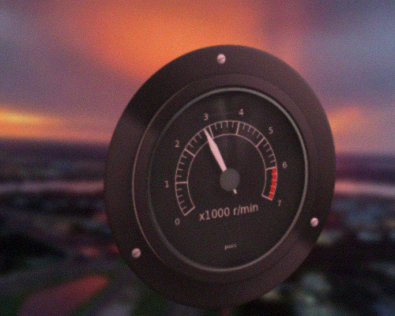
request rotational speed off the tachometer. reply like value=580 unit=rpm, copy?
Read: value=2800 unit=rpm
